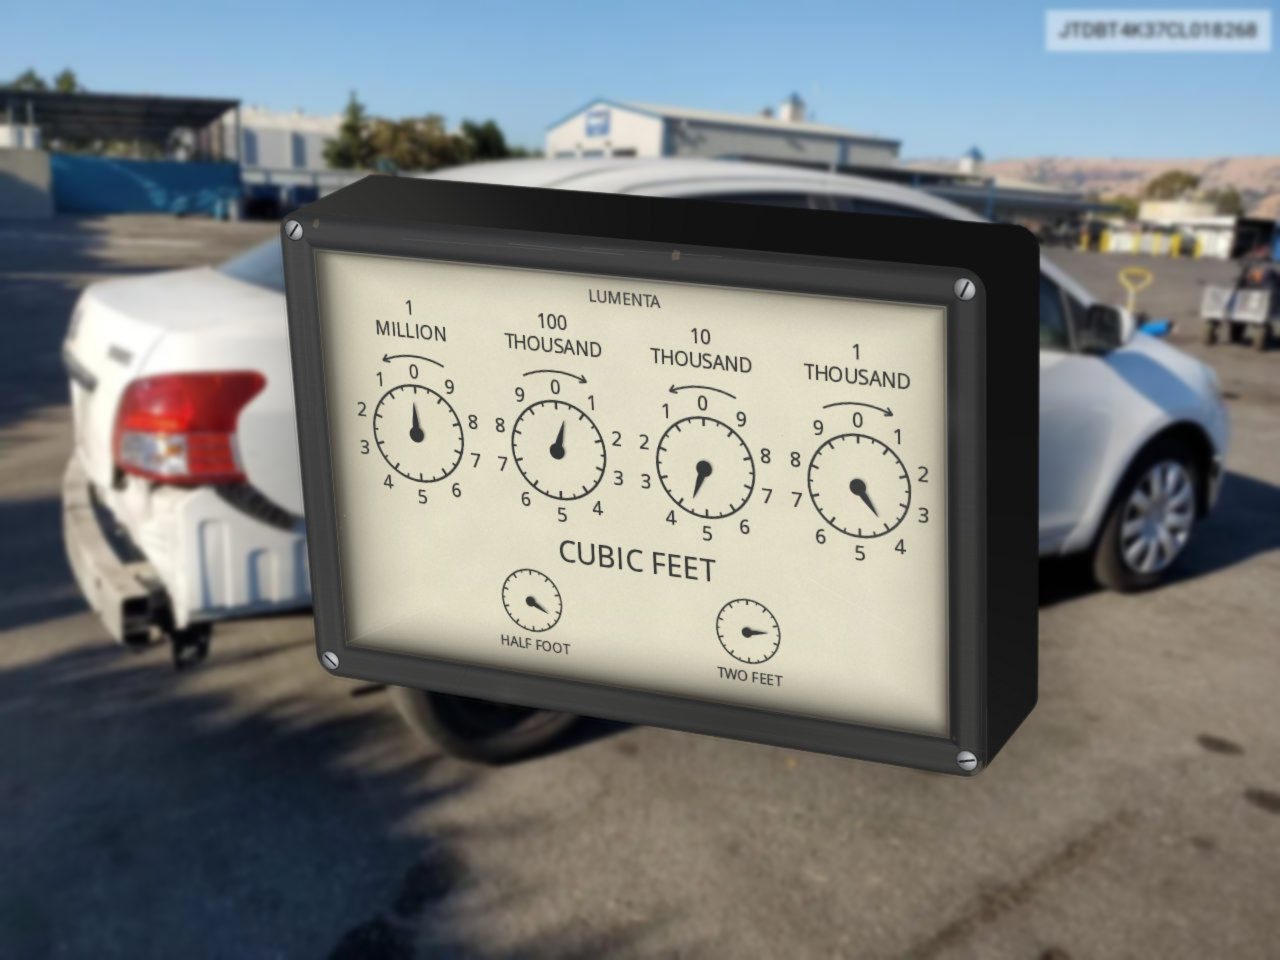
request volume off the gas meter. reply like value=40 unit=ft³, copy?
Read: value=4400 unit=ft³
